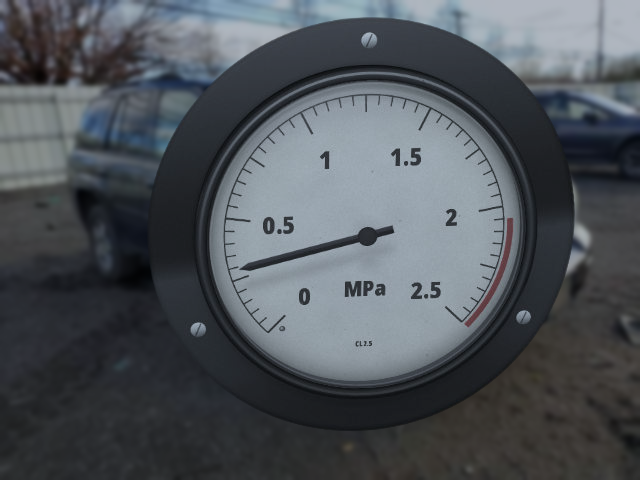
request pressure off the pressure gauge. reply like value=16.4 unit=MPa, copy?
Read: value=0.3 unit=MPa
